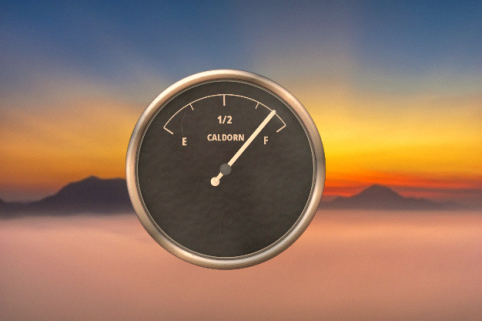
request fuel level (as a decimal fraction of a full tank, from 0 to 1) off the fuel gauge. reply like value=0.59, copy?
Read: value=0.875
